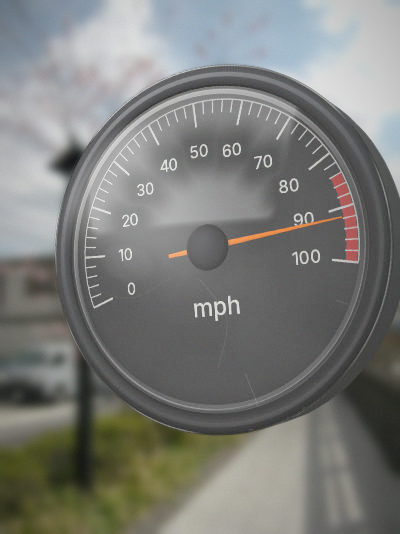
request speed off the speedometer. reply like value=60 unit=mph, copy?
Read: value=92 unit=mph
